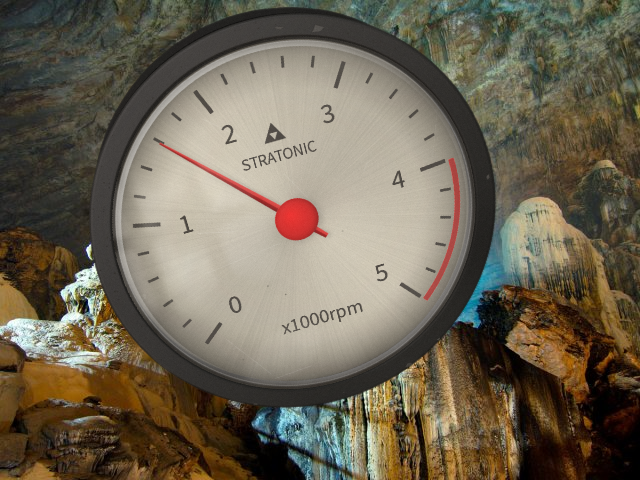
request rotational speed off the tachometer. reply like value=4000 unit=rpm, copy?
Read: value=1600 unit=rpm
